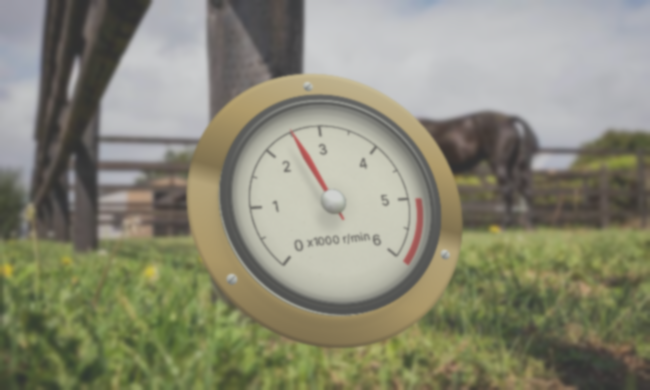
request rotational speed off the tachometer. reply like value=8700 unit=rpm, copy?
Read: value=2500 unit=rpm
